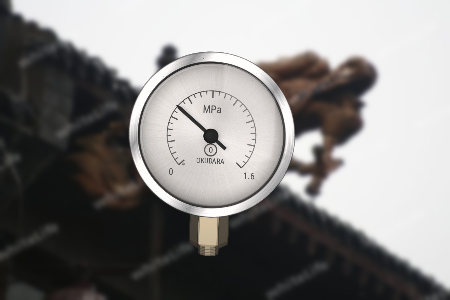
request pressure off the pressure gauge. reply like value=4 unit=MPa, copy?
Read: value=0.5 unit=MPa
